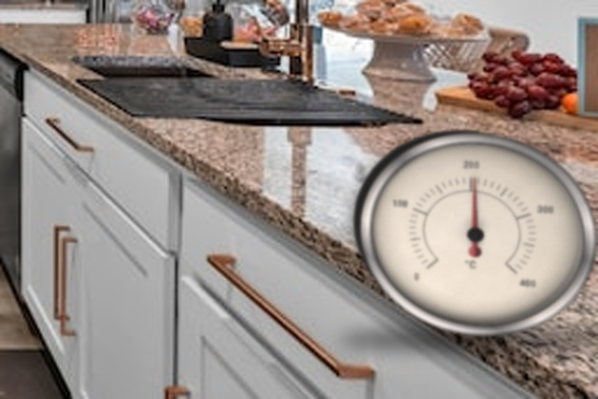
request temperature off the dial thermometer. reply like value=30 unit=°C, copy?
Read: value=200 unit=°C
